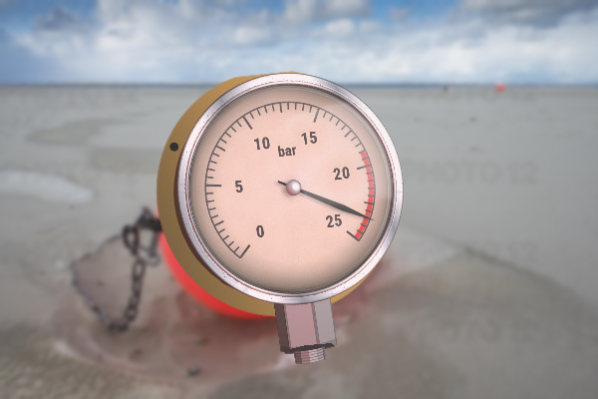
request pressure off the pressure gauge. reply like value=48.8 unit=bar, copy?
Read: value=23.5 unit=bar
